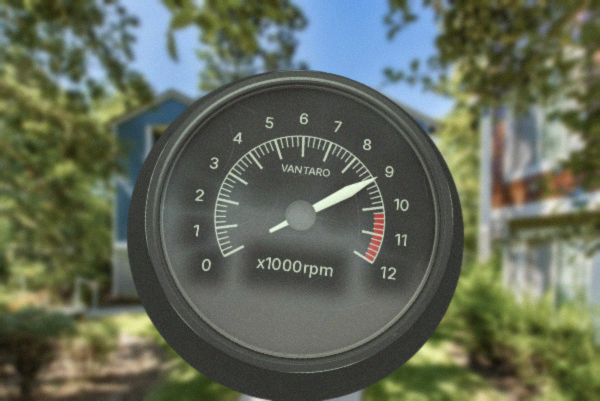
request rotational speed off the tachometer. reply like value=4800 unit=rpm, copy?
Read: value=9000 unit=rpm
